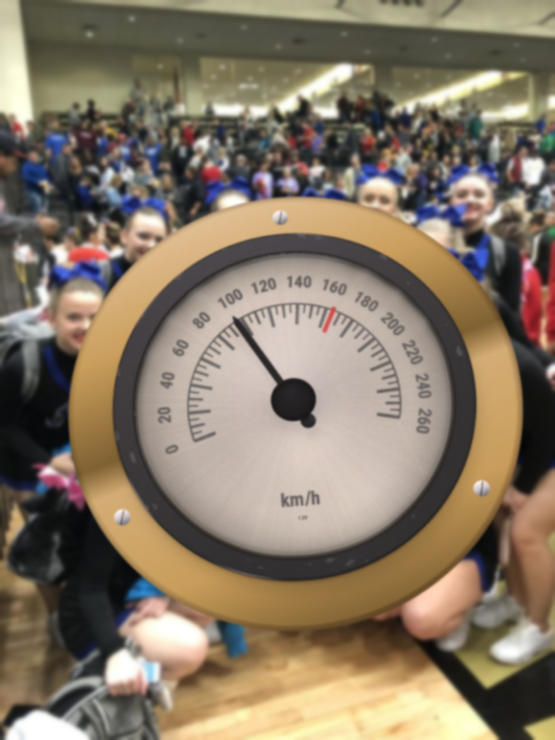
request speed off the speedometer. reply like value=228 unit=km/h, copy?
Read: value=95 unit=km/h
